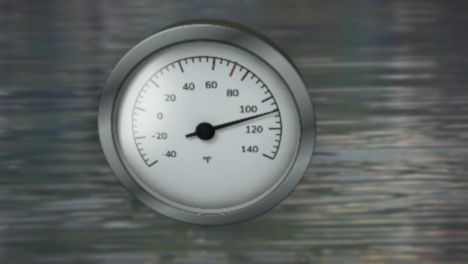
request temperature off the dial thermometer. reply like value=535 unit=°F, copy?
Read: value=108 unit=°F
